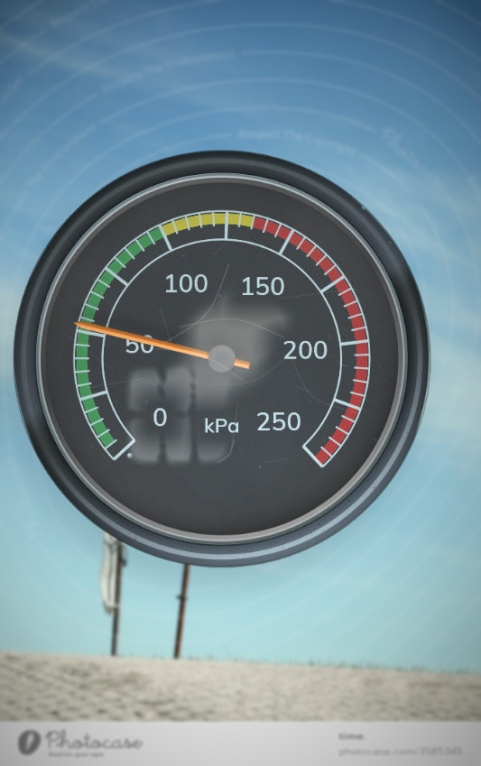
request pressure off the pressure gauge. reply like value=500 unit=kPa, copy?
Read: value=52.5 unit=kPa
